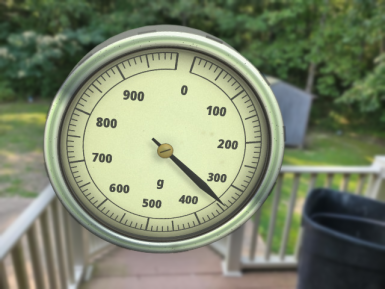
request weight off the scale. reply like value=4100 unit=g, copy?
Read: value=340 unit=g
